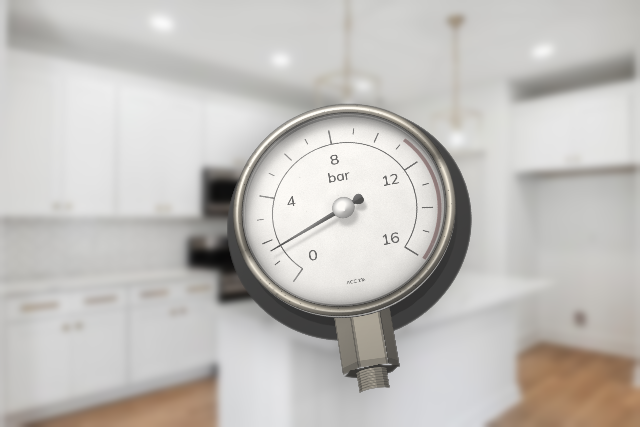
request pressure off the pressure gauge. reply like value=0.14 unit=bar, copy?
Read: value=1.5 unit=bar
